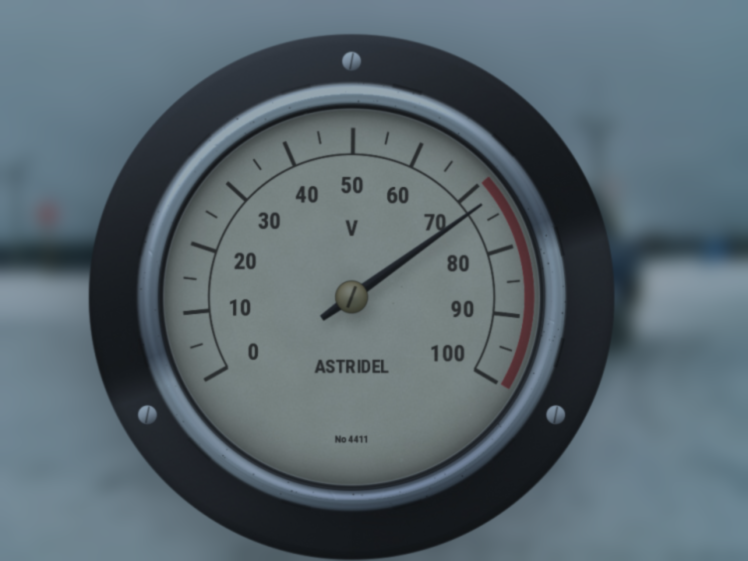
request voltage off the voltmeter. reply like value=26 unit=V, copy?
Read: value=72.5 unit=V
